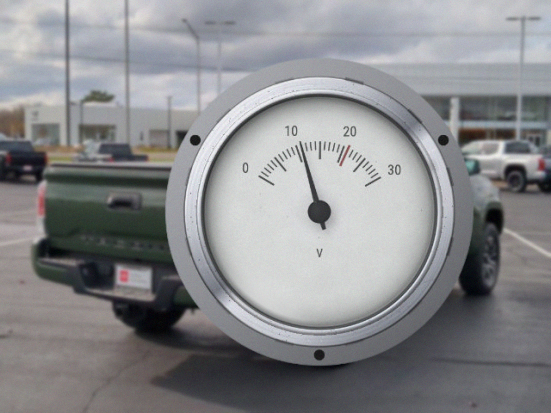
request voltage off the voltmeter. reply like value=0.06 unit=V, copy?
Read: value=11 unit=V
